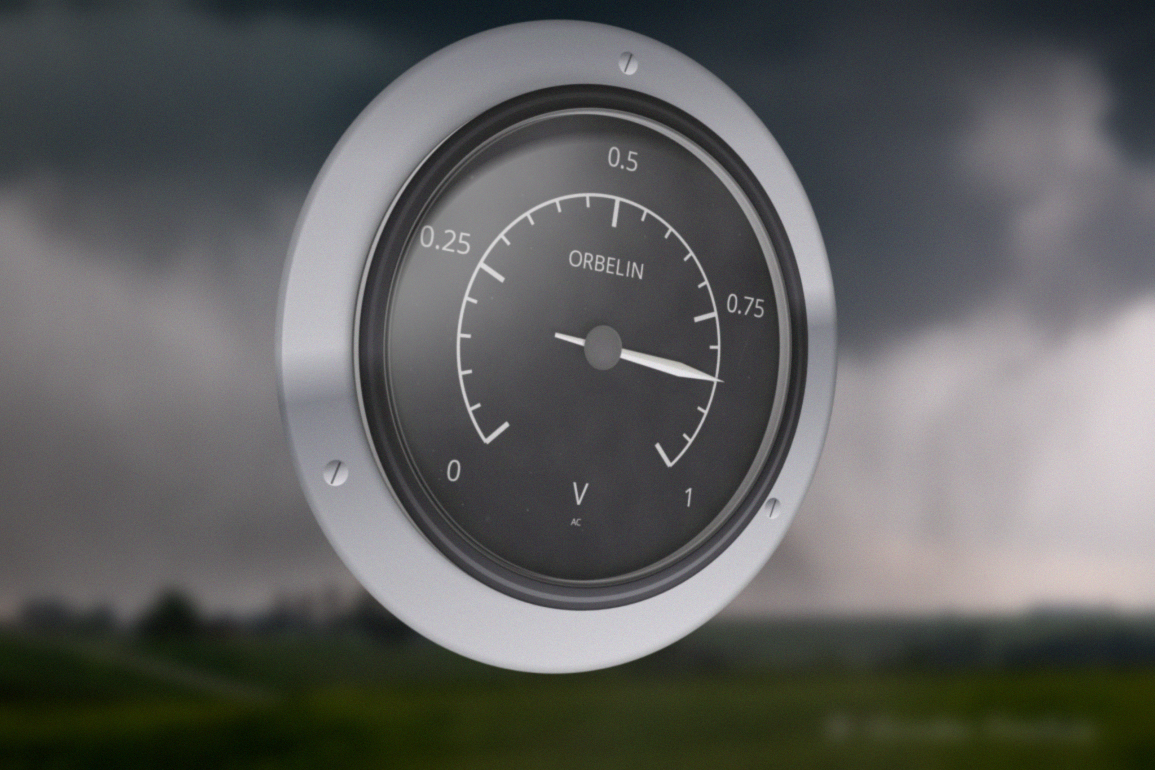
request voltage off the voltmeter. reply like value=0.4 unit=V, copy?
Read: value=0.85 unit=V
